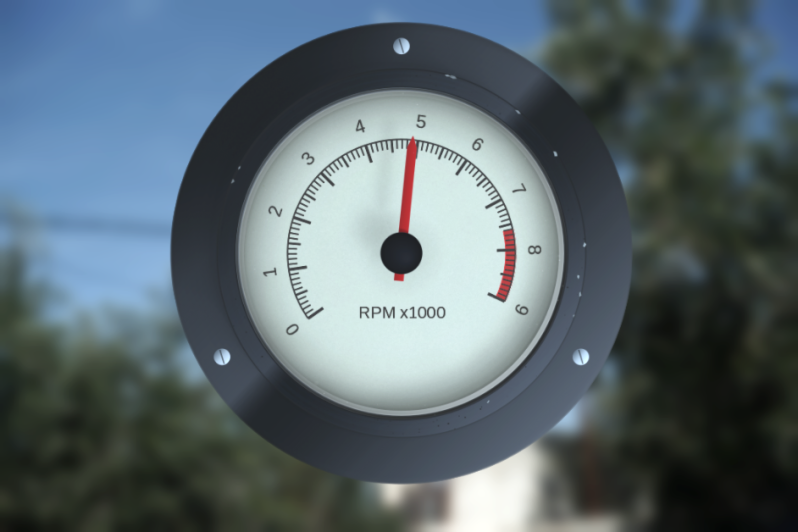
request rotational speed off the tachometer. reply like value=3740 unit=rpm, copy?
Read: value=4900 unit=rpm
